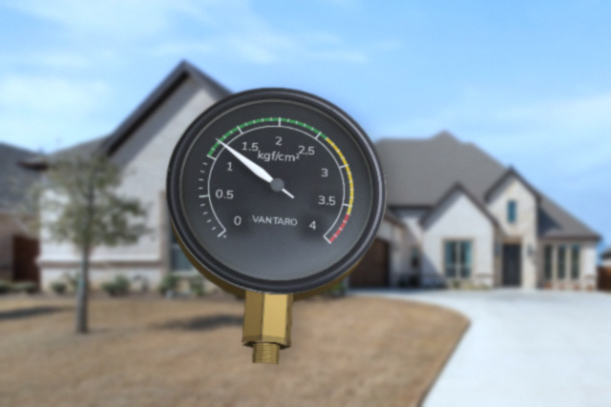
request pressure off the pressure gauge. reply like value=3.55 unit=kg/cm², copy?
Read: value=1.2 unit=kg/cm²
